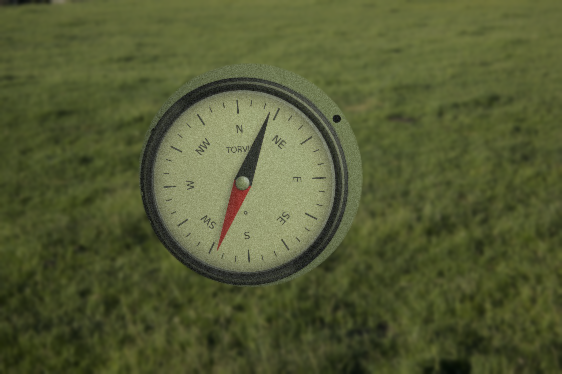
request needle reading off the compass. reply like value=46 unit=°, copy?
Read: value=205 unit=°
